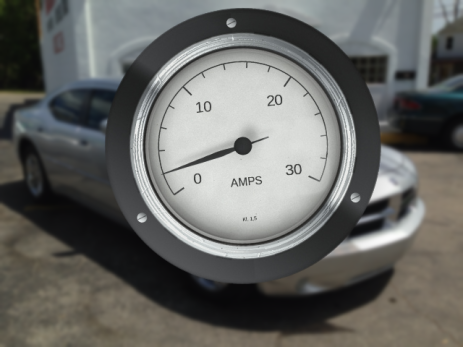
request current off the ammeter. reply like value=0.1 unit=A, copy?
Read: value=2 unit=A
